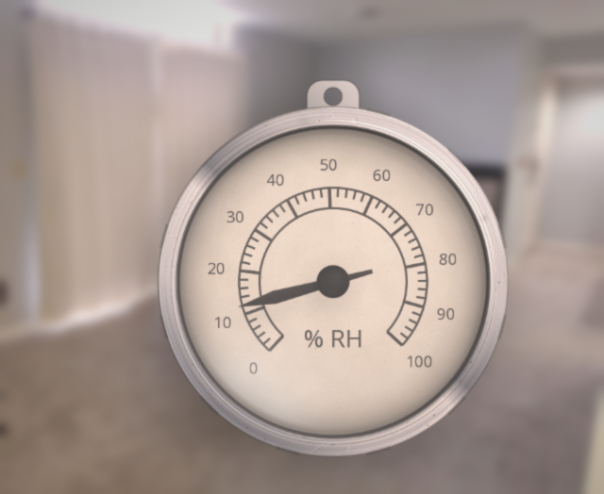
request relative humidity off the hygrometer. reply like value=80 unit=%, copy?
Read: value=12 unit=%
